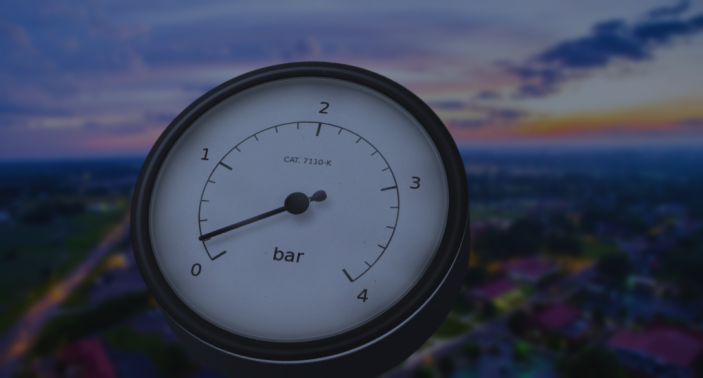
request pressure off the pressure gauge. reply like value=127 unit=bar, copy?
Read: value=0.2 unit=bar
